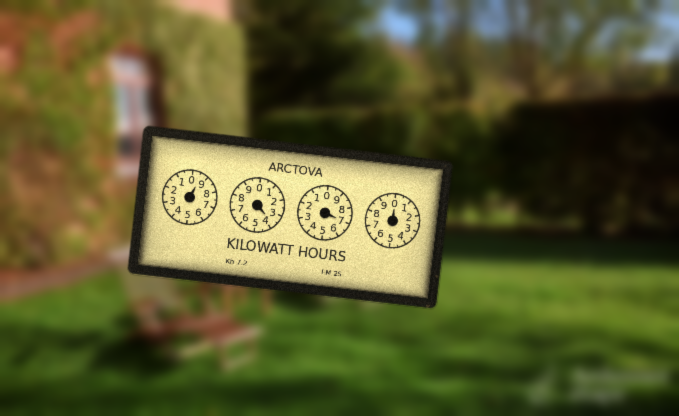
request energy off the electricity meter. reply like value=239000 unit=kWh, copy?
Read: value=9370 unit=kWh
